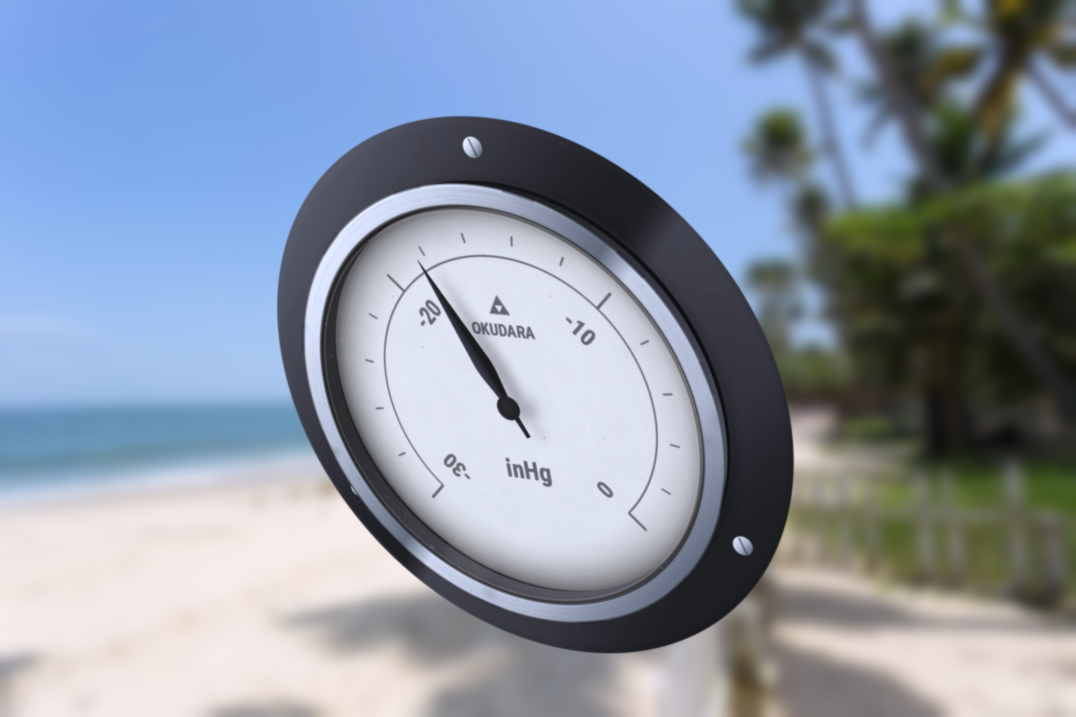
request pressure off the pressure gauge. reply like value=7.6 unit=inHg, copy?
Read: value=-18 unit=inHg
